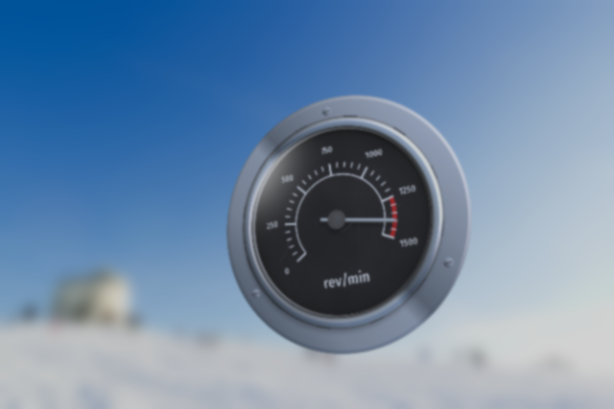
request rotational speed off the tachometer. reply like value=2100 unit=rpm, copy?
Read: value=1400 unit=rpm
